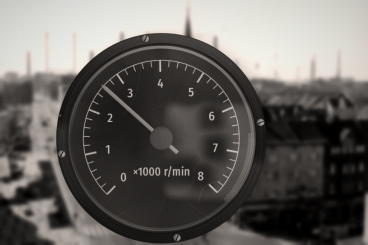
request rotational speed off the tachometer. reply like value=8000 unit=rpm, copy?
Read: value=2600 unit=rpm
